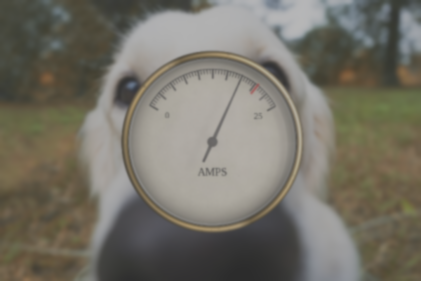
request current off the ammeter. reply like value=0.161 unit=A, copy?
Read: value=17.5 unit=A
